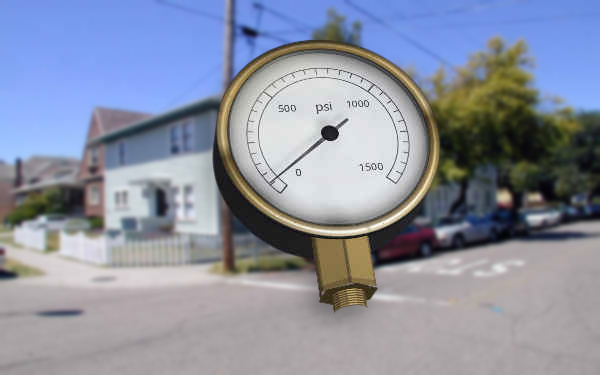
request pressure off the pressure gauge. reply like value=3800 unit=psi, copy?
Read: value=50 unit=psi
